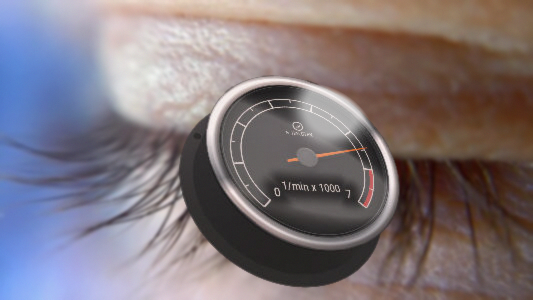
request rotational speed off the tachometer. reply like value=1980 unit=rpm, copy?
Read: value=5500 unit=rpm
